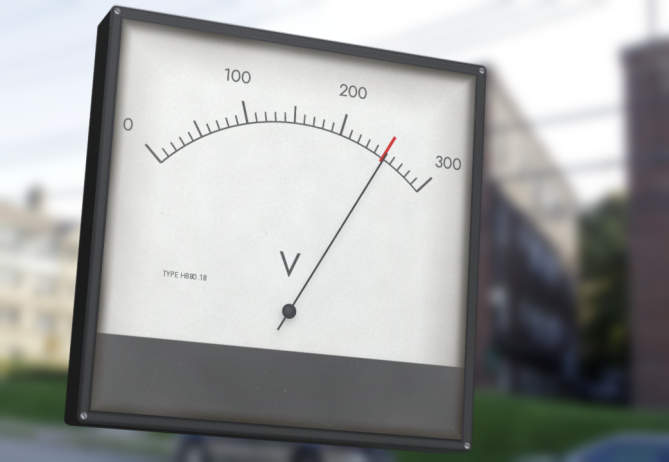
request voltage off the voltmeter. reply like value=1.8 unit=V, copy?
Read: value=250 unit=V
